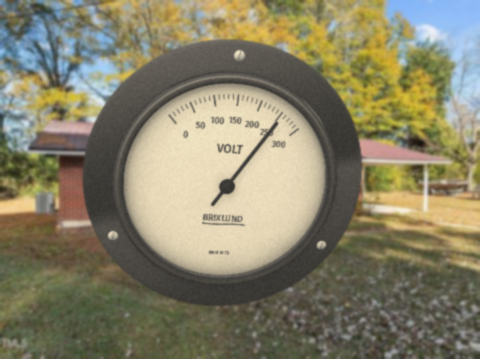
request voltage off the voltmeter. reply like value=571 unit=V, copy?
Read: value=250 unit=V
